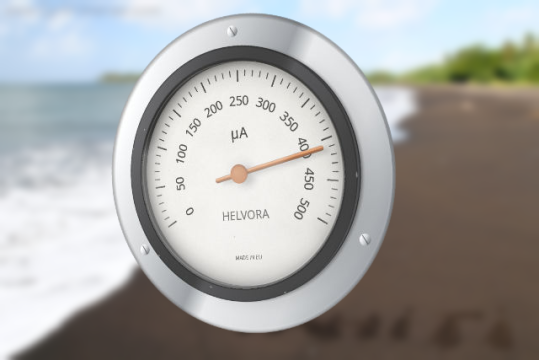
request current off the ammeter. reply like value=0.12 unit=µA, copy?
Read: value=410 unit=µA
